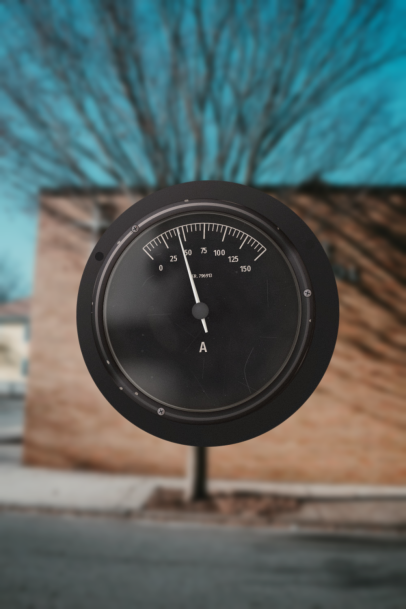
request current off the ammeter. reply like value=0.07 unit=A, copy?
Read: value=45 unit=A
